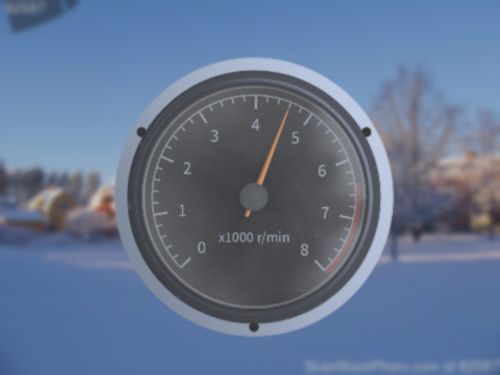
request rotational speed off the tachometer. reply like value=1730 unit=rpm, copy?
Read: value=4600 unit=rpm
